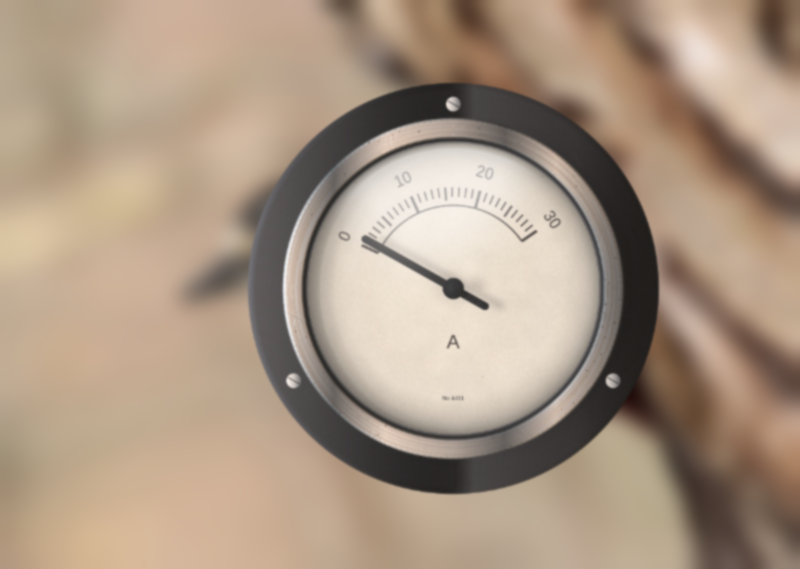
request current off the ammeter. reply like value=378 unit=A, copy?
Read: value=1 unit=A
